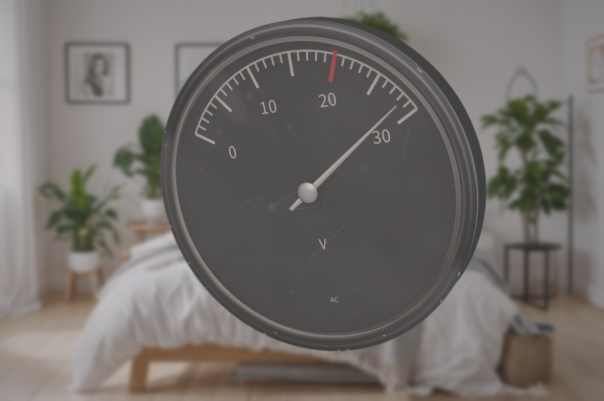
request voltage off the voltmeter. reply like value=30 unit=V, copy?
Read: value=28.5 unit=V
